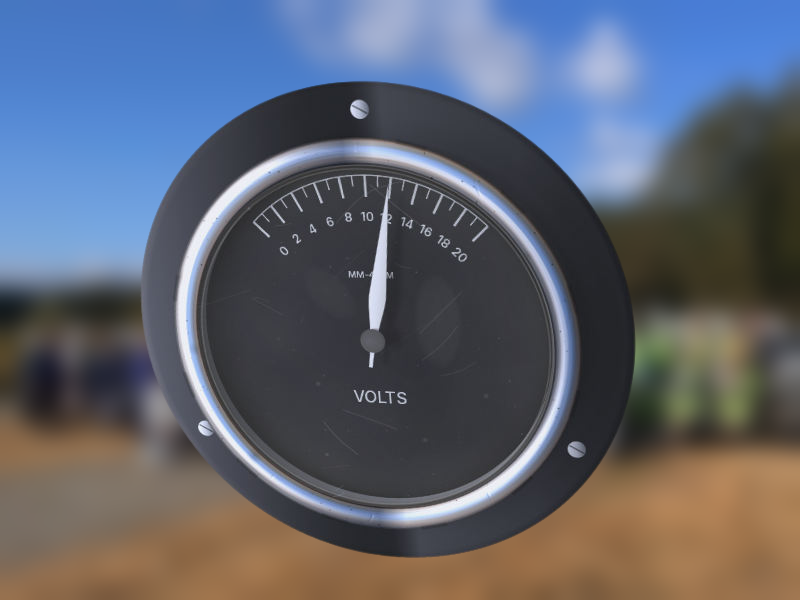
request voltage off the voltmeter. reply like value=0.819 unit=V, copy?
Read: value=12 unit=V
